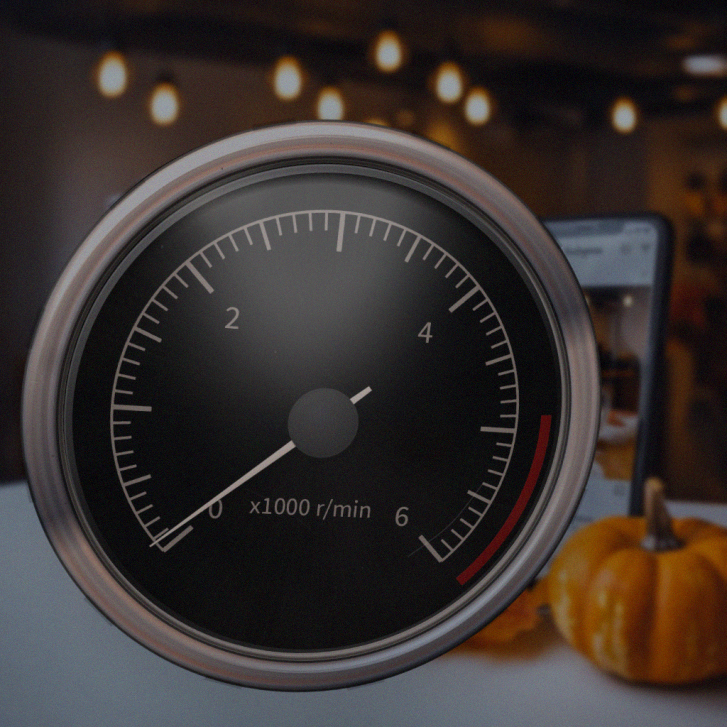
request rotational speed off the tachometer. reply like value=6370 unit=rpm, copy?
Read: value=100 unit=rpm
